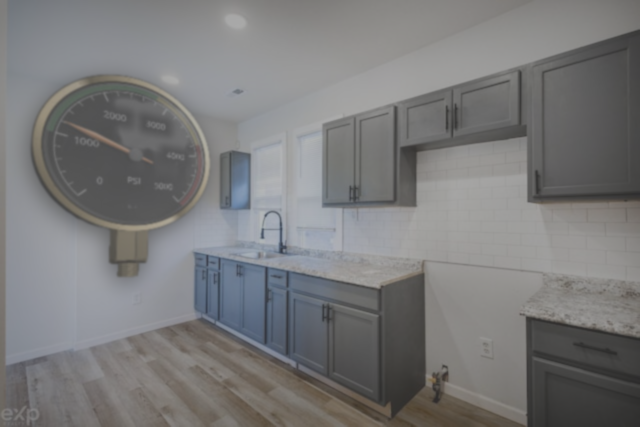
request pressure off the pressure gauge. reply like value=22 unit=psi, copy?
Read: value=1200 unit=psi
